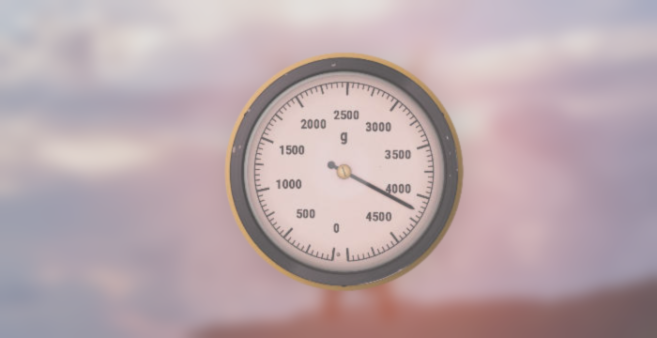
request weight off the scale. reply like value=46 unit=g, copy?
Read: value=4150 unit=g
